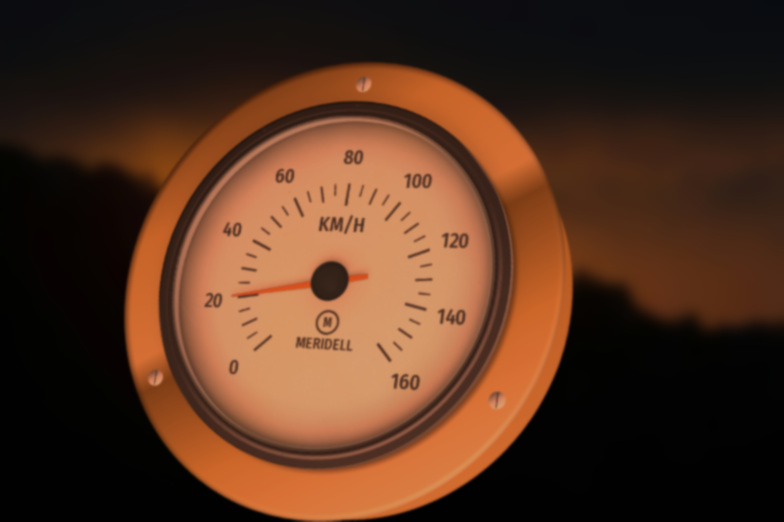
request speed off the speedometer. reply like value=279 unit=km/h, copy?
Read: value=20 unit=km/h
